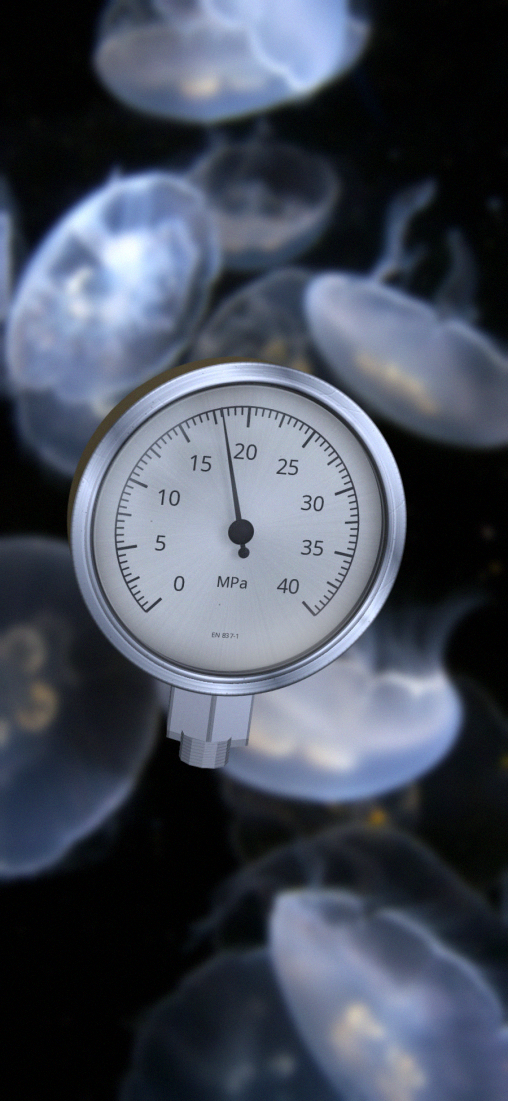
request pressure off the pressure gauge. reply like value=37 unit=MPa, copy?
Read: value=18 unit=MPa
